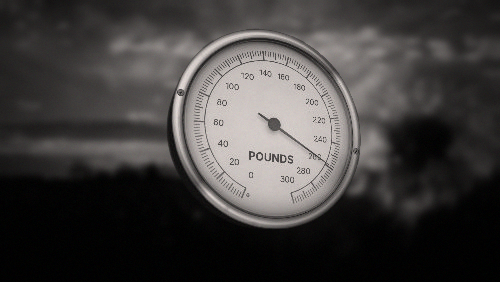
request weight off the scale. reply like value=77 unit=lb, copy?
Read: value=260 unit=lb
